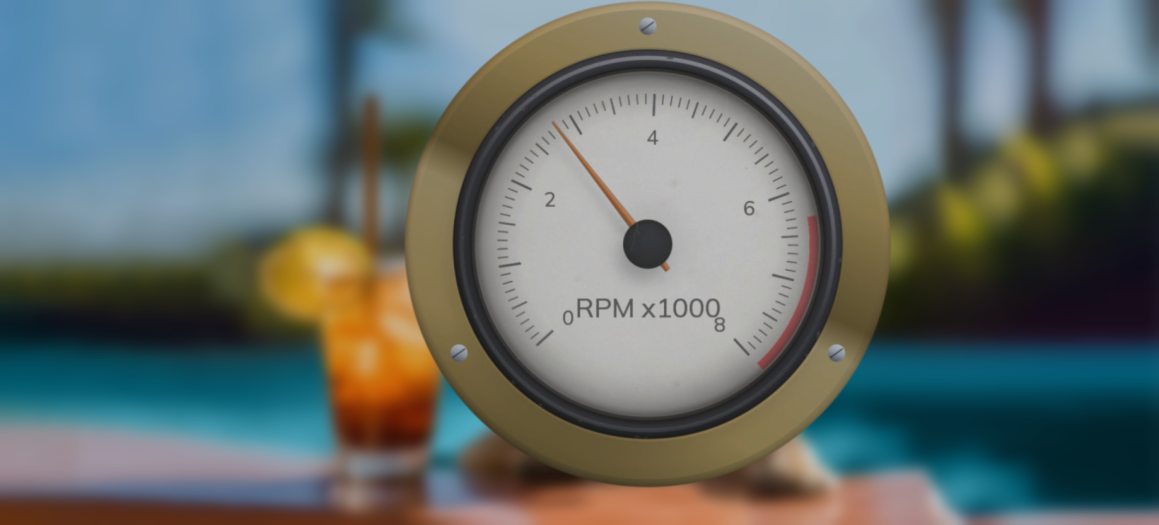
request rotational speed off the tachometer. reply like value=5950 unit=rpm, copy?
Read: value=2800 unit=rpm
